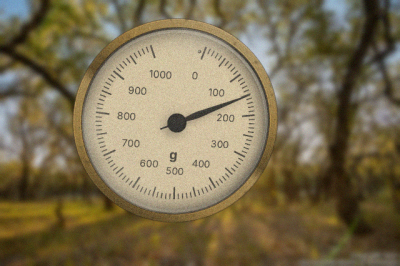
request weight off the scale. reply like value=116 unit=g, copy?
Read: value=150 unit=g
